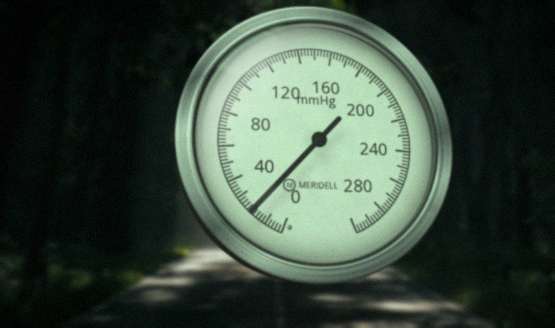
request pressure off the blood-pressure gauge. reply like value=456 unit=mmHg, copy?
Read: value=20 unit=mmHg
